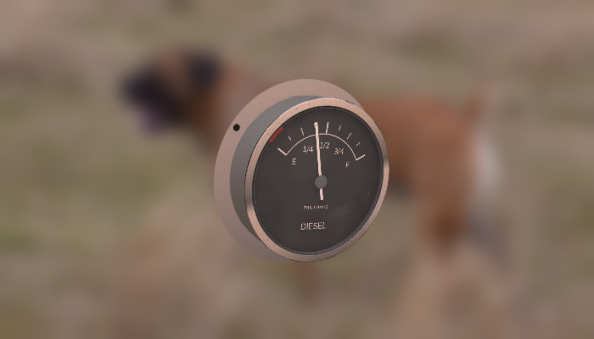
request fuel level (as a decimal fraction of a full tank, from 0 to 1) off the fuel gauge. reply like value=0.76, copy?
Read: value=0.375
